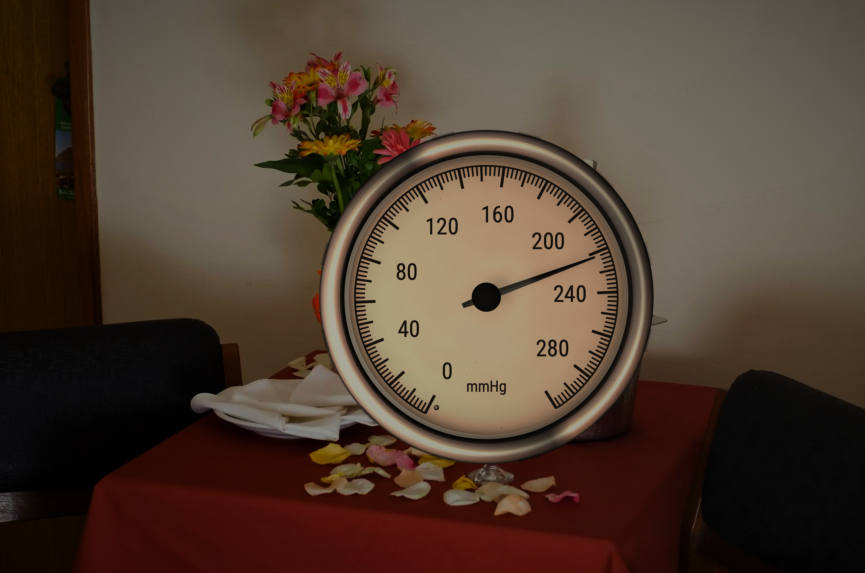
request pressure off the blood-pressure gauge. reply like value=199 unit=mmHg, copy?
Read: value=222 unit=mmHg
